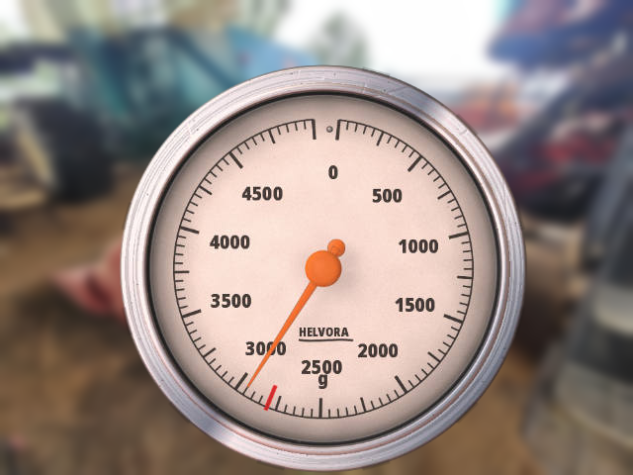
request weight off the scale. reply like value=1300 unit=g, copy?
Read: value=2950 unit=g
